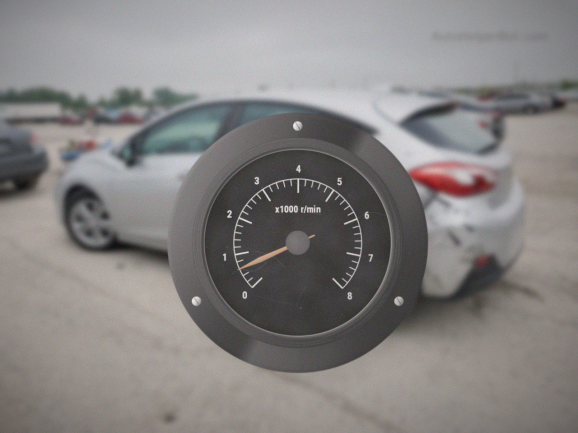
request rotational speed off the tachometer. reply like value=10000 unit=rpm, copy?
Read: value=600 unit=rpm
